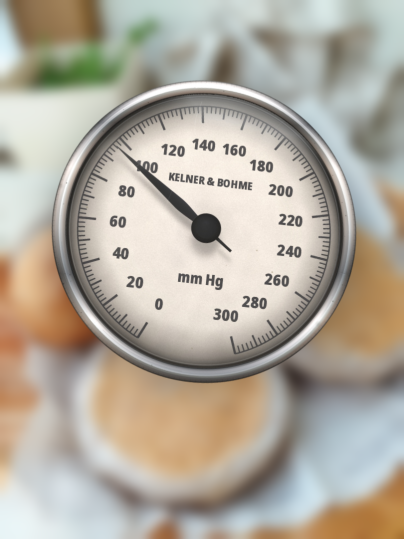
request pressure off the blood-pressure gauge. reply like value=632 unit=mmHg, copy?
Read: value=96 unit=mmHg
